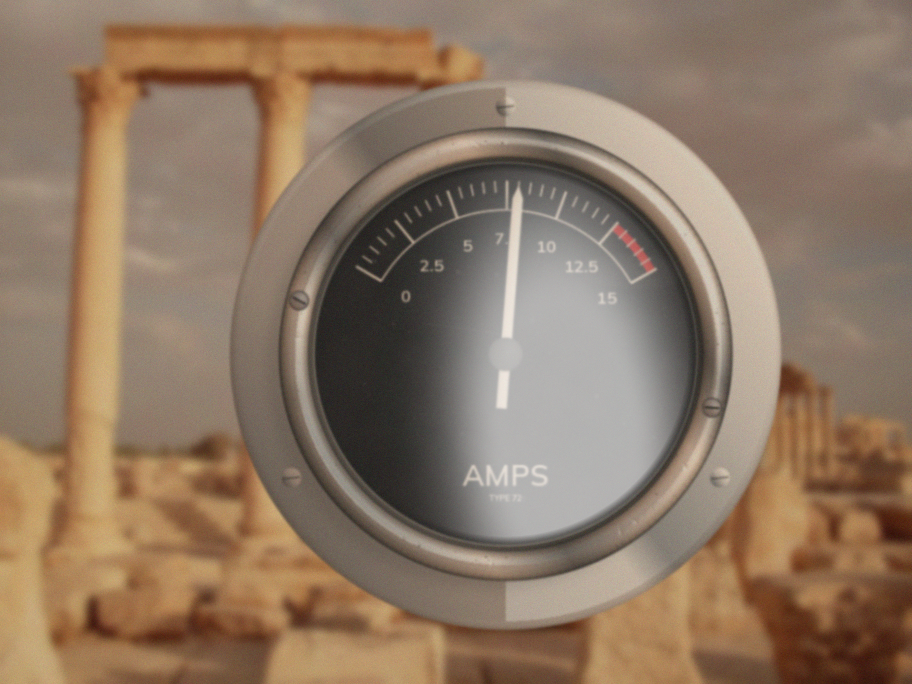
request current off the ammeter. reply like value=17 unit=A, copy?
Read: value=8 unit=A
